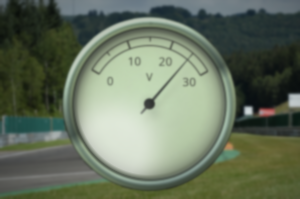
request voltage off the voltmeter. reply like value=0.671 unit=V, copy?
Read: value=25 unit=V
